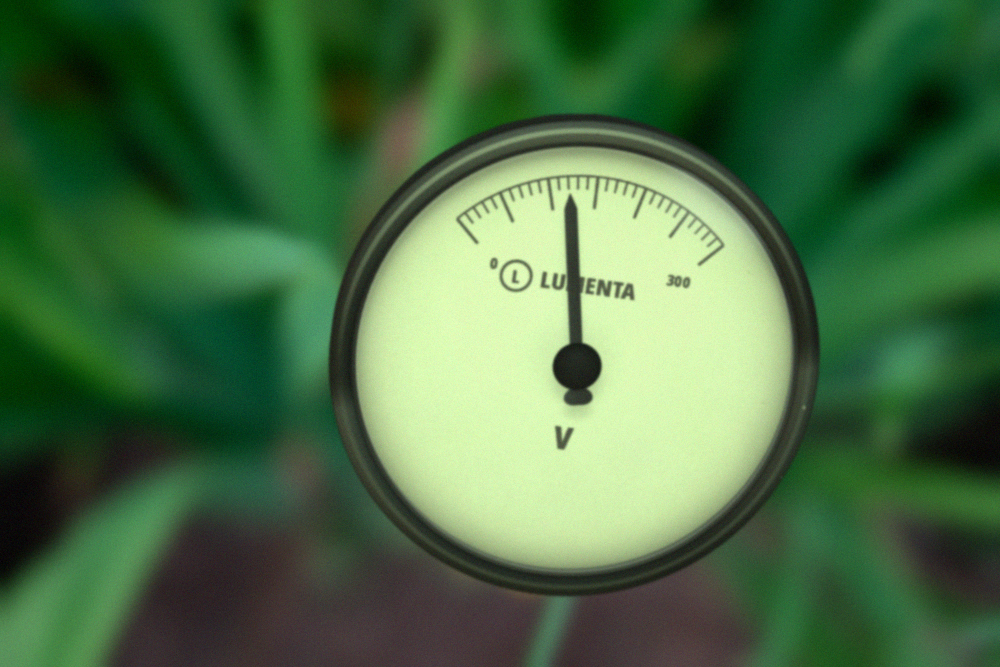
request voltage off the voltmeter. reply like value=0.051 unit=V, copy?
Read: value=120 unit=V
